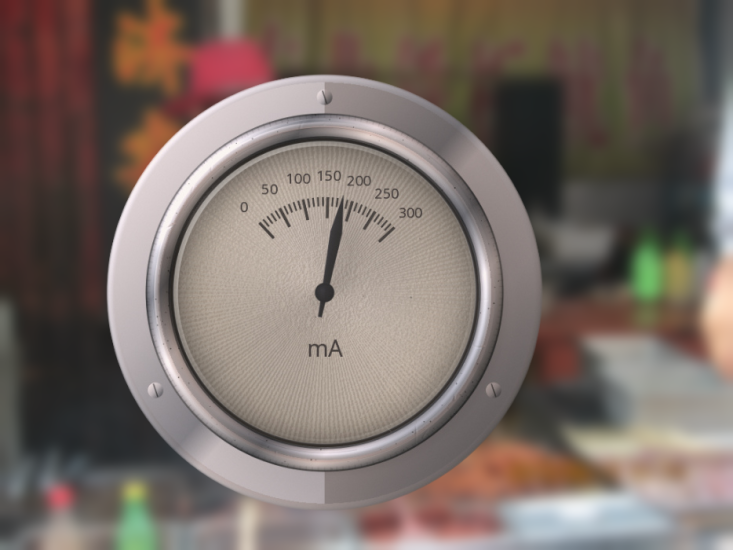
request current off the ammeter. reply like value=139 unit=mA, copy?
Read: value=180 unit=mA
